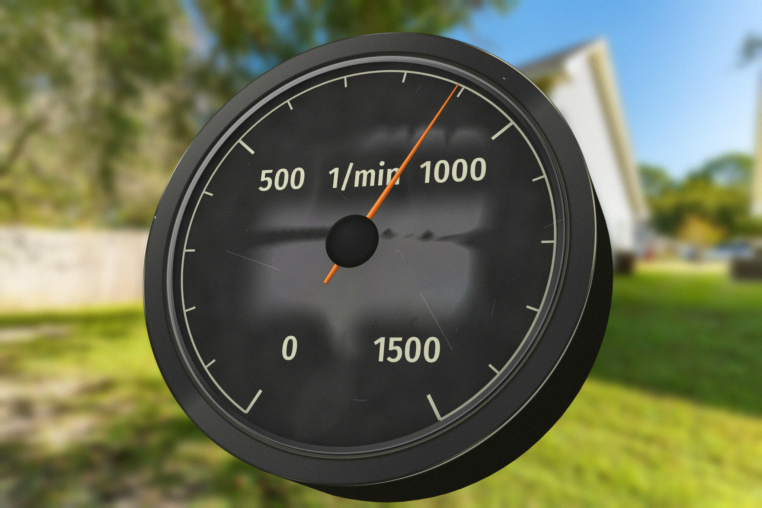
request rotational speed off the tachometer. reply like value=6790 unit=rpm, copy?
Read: value=900 unit=rpm
